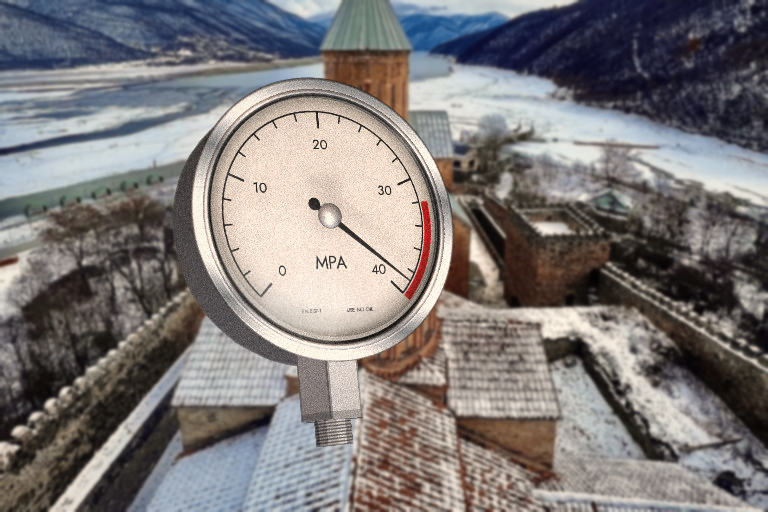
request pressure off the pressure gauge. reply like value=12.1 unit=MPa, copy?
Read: value=39 unit=MPa
